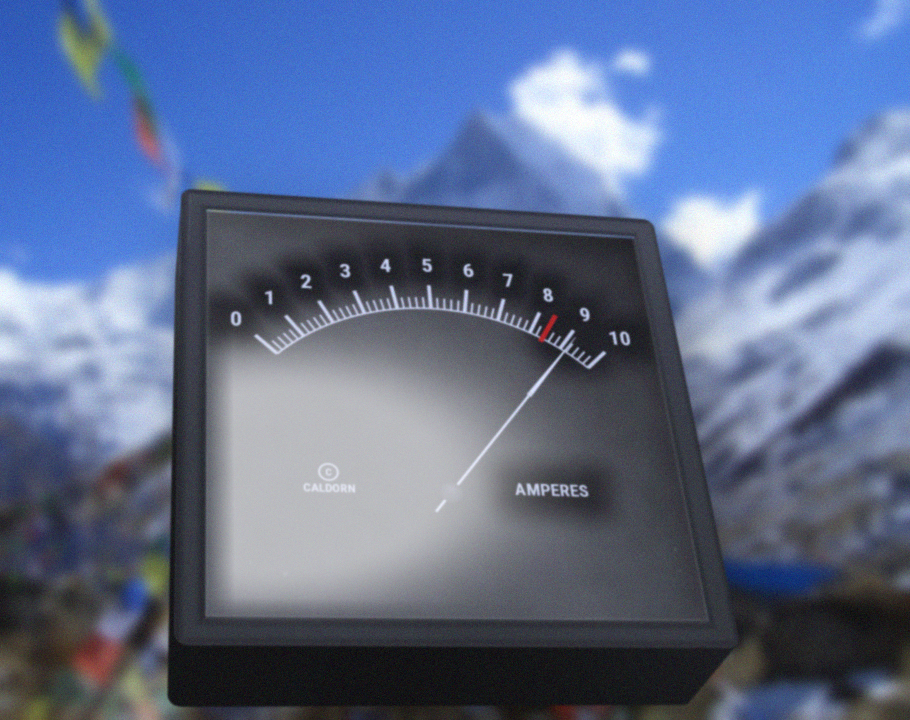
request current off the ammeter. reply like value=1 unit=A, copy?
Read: value=9.2 unit=A
